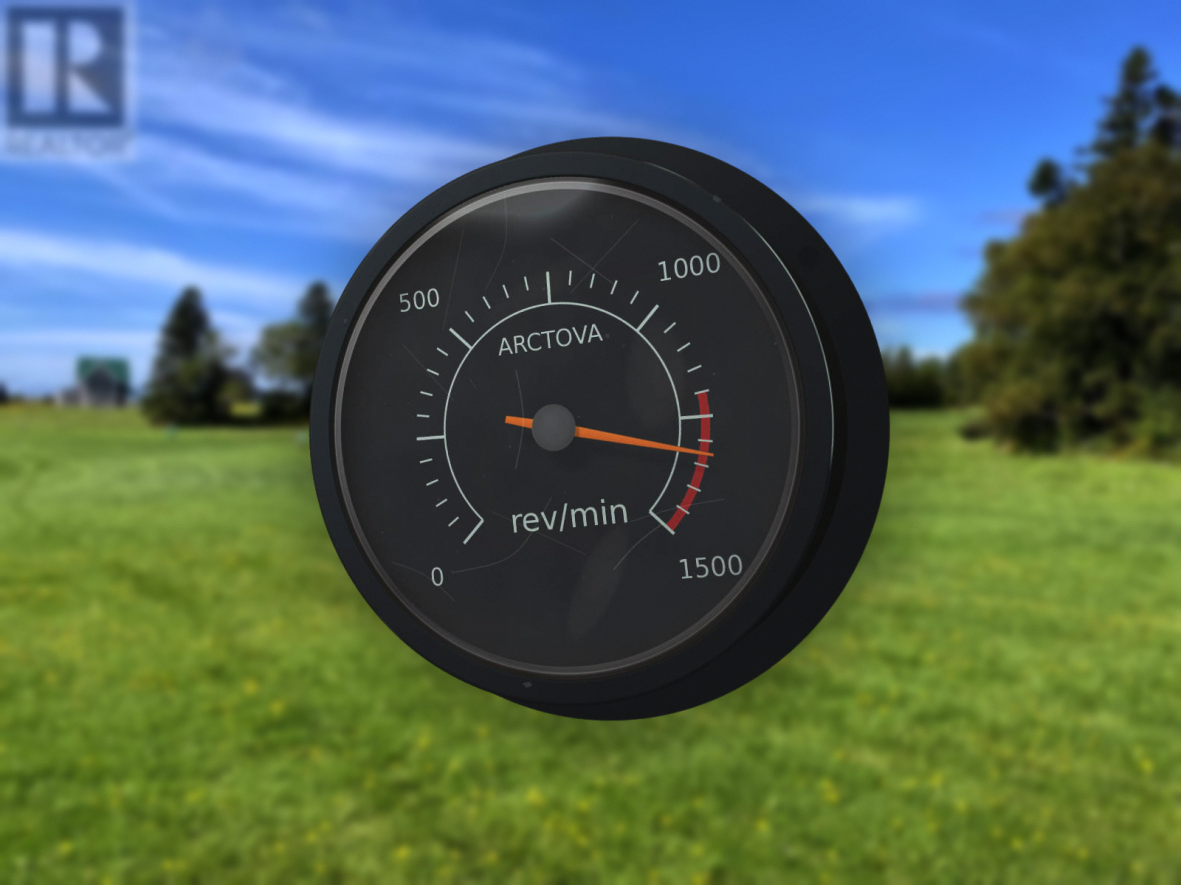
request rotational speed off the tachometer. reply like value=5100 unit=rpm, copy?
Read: value=1325 unit=rpm
